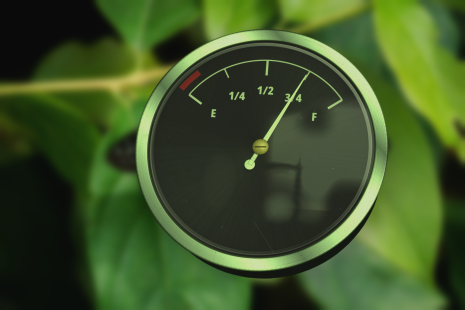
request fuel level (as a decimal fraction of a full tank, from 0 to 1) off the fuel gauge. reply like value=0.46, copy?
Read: value=0.75
